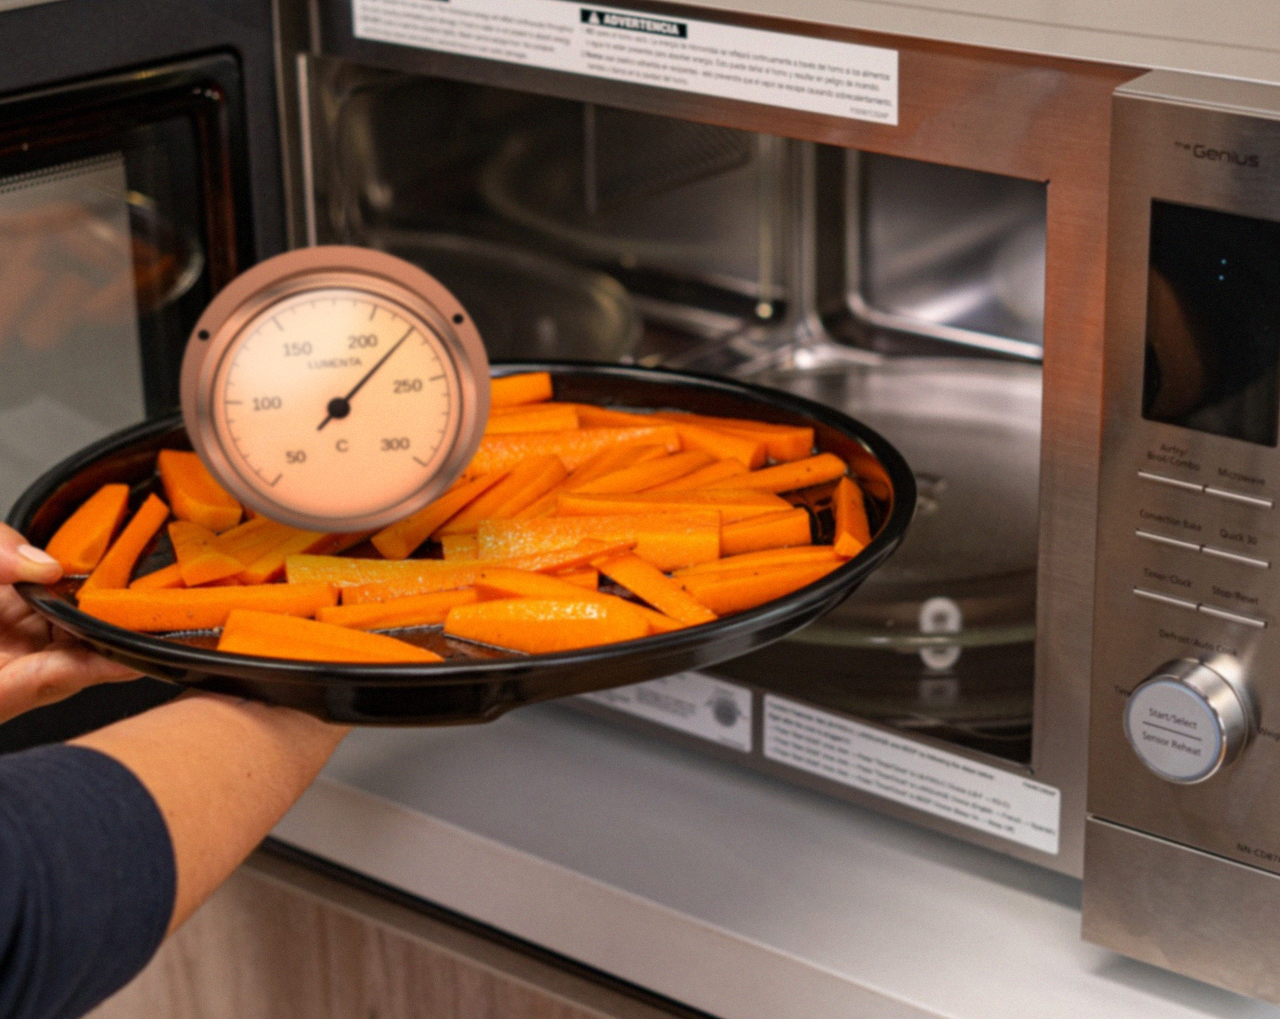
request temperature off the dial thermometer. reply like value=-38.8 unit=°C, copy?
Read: value=220 unit=°C
